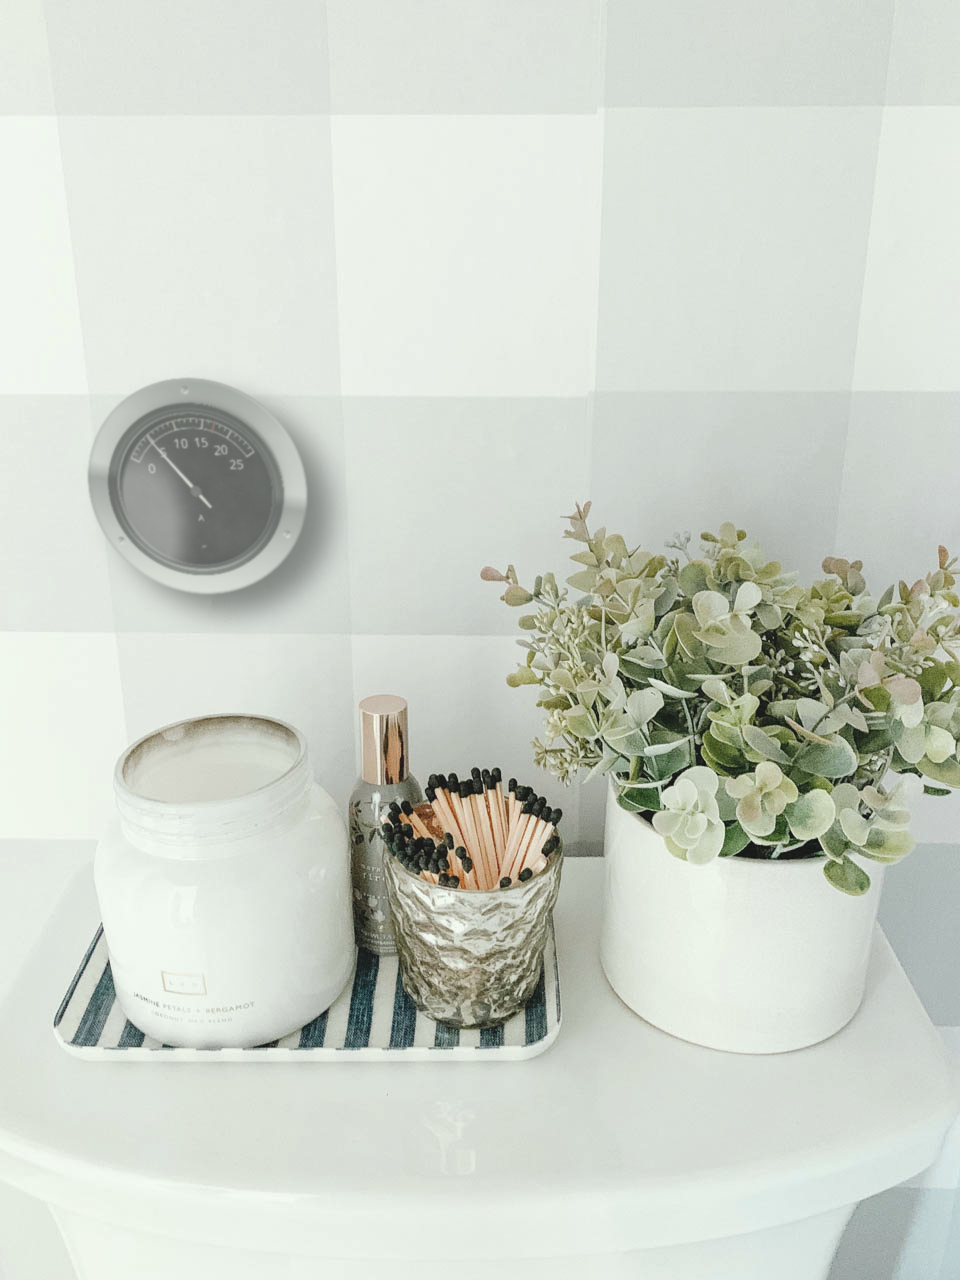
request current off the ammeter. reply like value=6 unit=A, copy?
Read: value=5 unit=A
